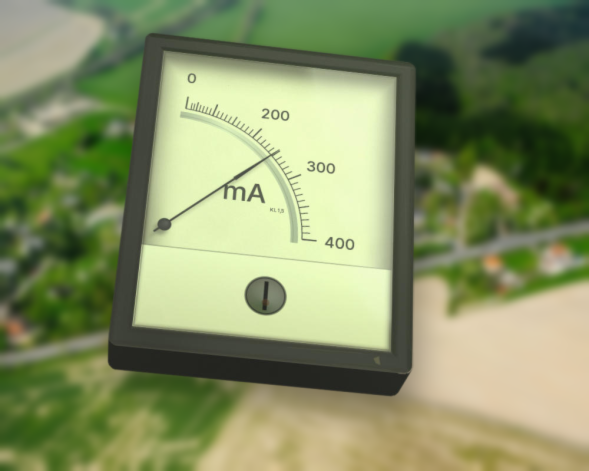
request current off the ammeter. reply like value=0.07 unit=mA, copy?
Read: value=250 unit=mA
